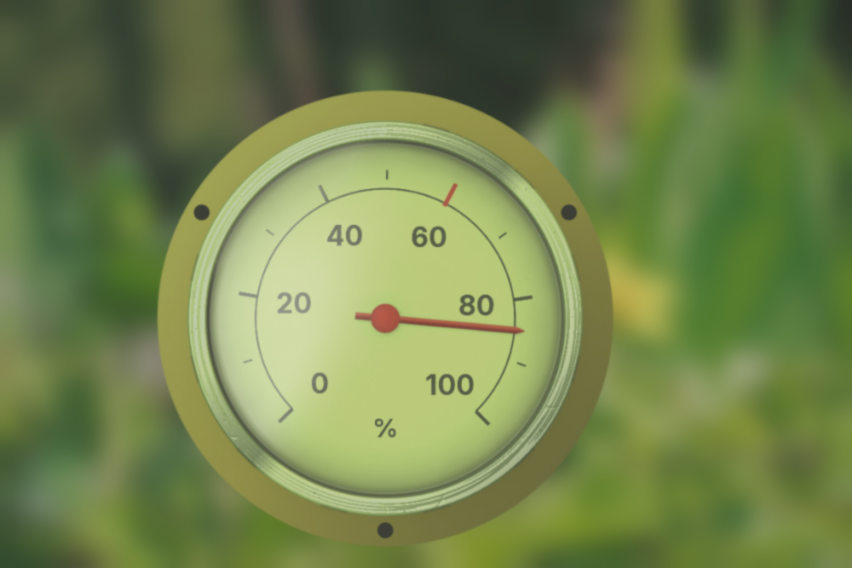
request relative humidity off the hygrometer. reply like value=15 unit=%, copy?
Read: value=85 unit=%
